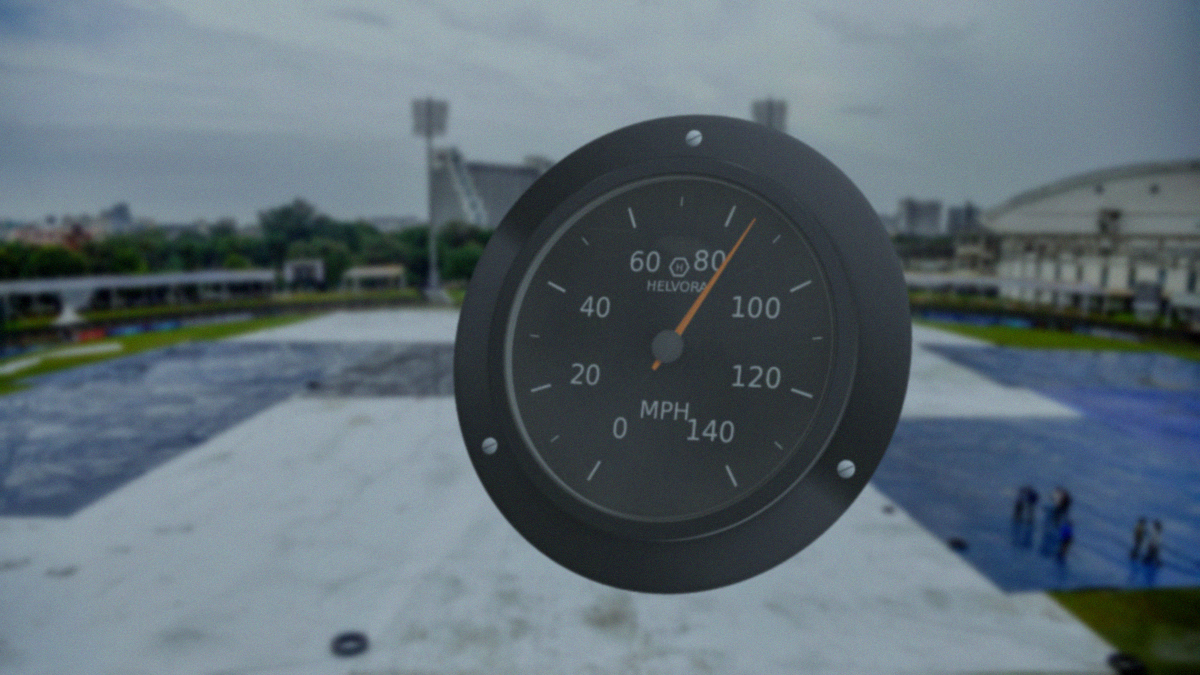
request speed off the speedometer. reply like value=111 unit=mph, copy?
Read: value=85 unit=mph
